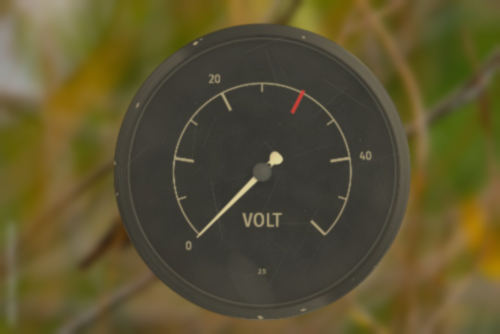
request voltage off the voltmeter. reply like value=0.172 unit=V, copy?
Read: value=0 unit=V
